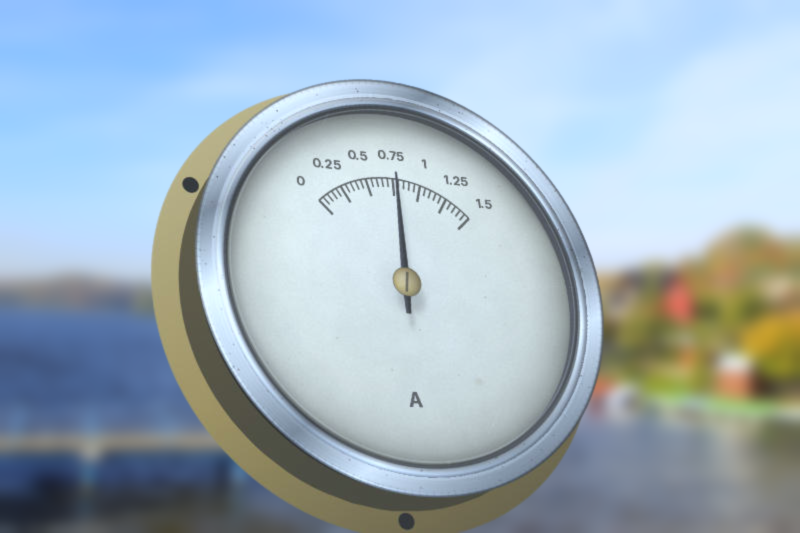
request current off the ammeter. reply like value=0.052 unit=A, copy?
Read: value=0.75 unit=A
